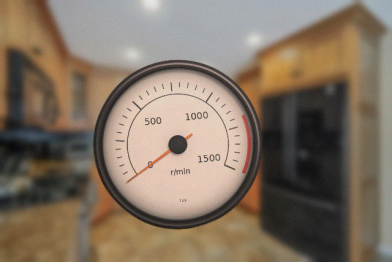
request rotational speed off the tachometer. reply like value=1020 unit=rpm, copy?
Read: value=0 unit=rpm
